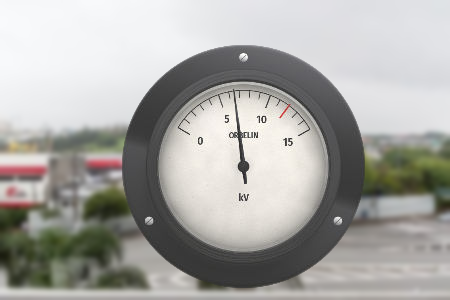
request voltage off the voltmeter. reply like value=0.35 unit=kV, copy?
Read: value=6.5 unit=kV
